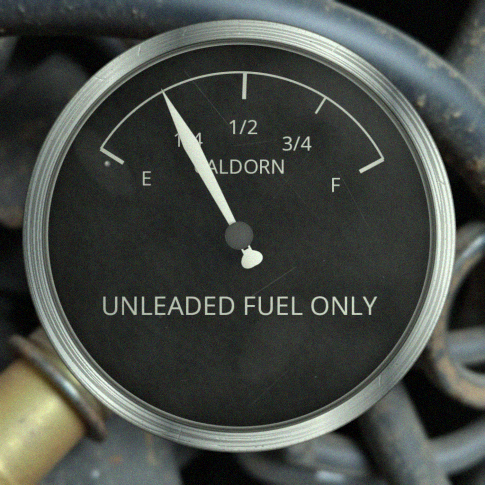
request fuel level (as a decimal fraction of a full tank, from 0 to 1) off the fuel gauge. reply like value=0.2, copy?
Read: value=0.25
